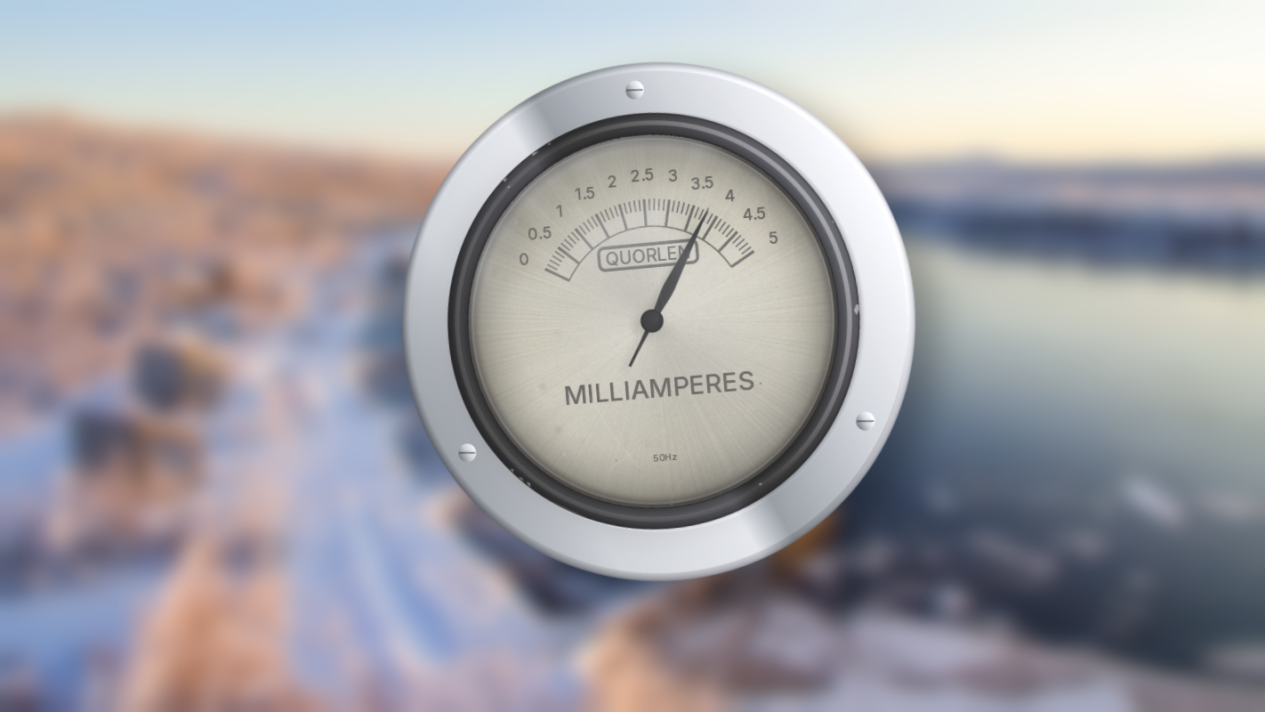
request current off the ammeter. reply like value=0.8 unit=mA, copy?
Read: value=3.8 unit=mA
